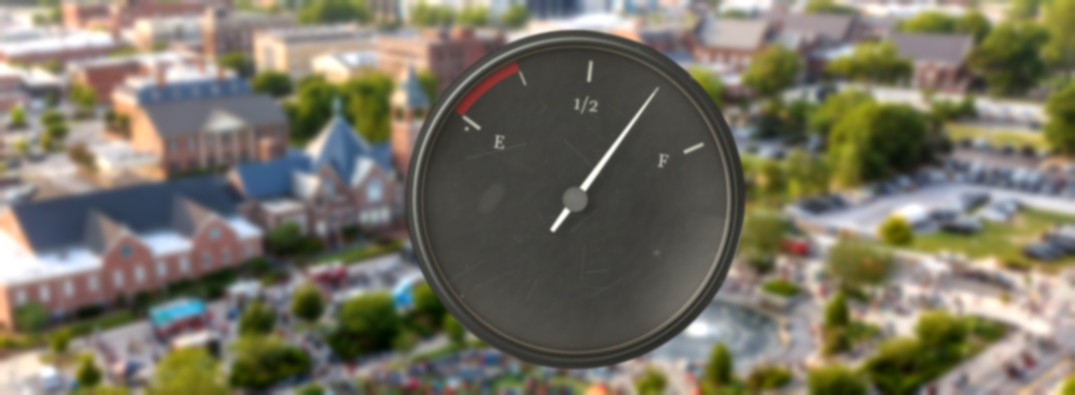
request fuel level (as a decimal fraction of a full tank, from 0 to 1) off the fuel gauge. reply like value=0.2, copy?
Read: value=0.75
